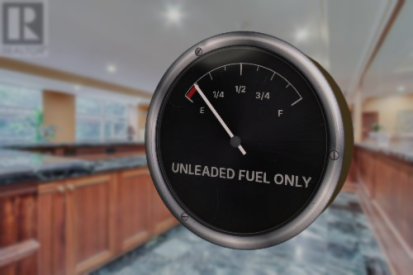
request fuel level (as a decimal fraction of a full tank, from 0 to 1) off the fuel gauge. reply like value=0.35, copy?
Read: value=0.125
